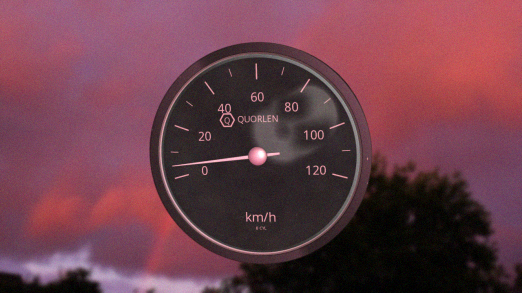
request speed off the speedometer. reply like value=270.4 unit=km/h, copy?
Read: value=5 unit=km/h
